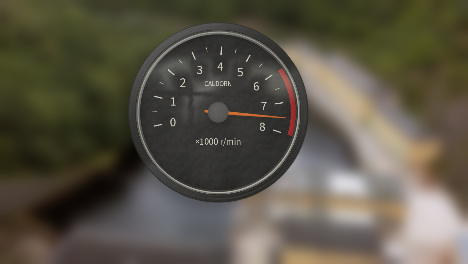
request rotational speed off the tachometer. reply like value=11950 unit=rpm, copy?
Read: value=7500 unit=rpm
